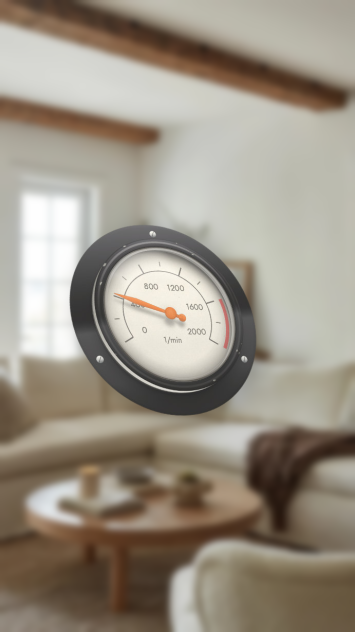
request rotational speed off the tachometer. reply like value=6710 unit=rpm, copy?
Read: value=400 unit=rpm
